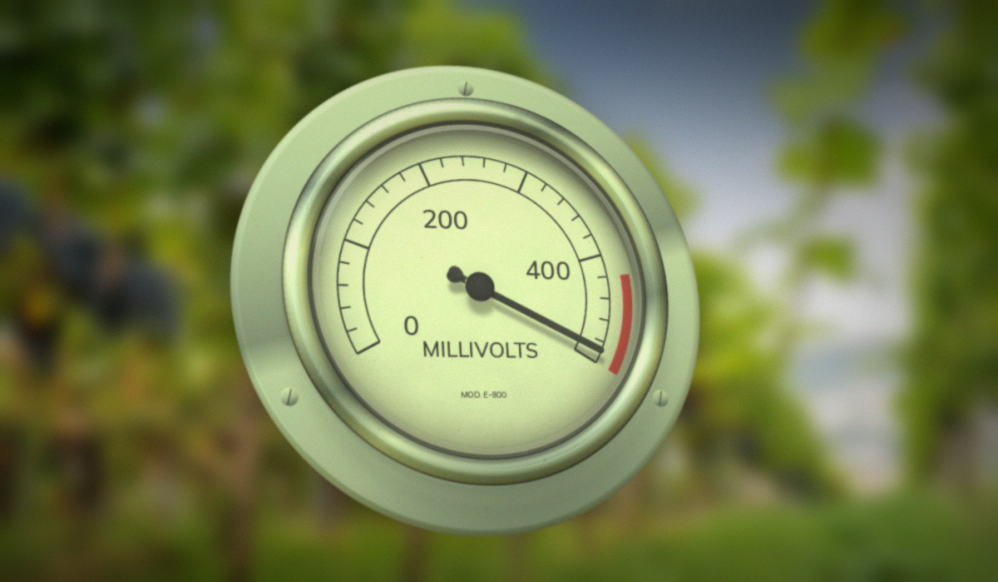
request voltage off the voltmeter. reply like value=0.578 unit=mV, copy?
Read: value=490 unit=mV
